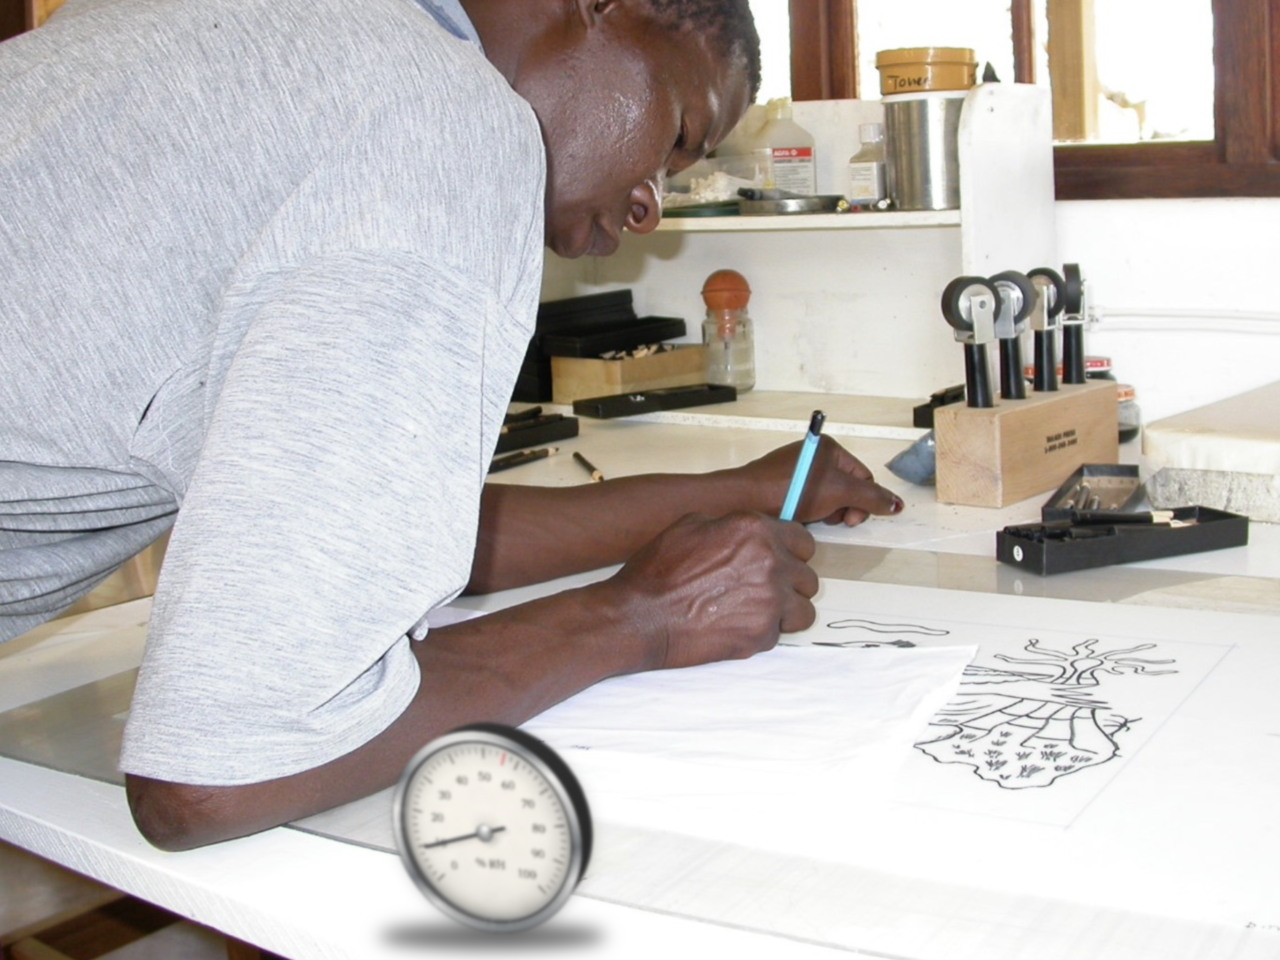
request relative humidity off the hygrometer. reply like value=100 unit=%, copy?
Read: value=10 unit=%
